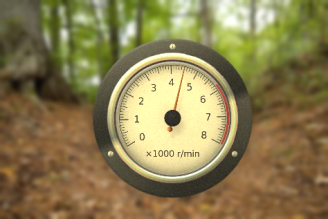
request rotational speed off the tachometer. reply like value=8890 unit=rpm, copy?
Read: value=4500 unit=rpm
